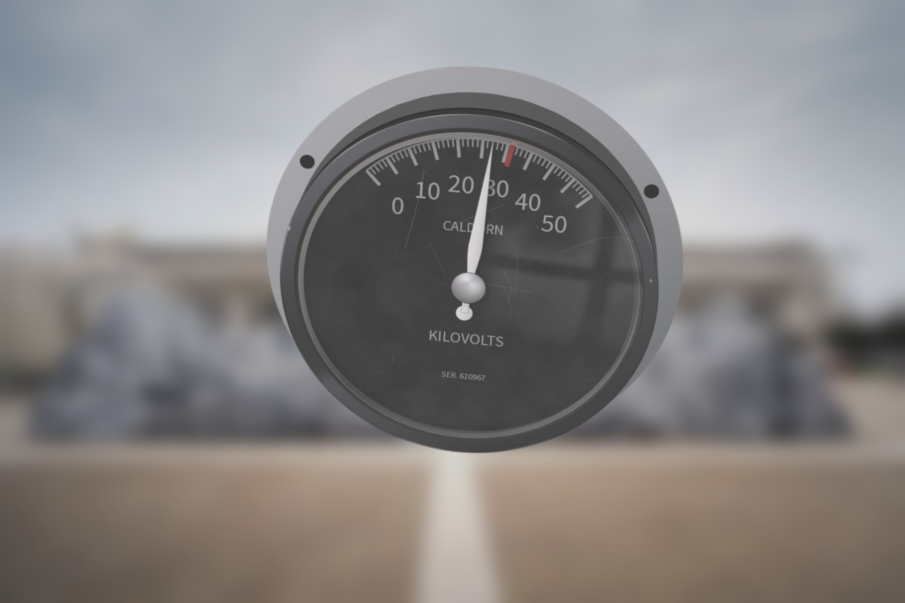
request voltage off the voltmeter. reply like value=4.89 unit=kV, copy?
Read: value=27 unit=kV
